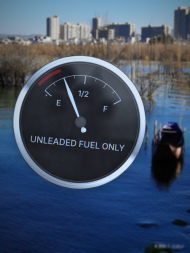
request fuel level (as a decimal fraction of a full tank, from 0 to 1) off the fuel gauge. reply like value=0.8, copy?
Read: value=0.25
